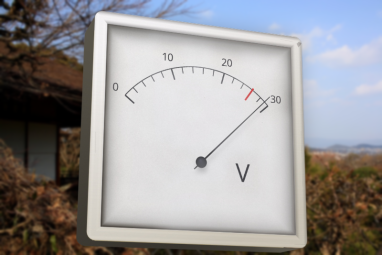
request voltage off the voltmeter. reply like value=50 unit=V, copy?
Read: value=29 unit=V
